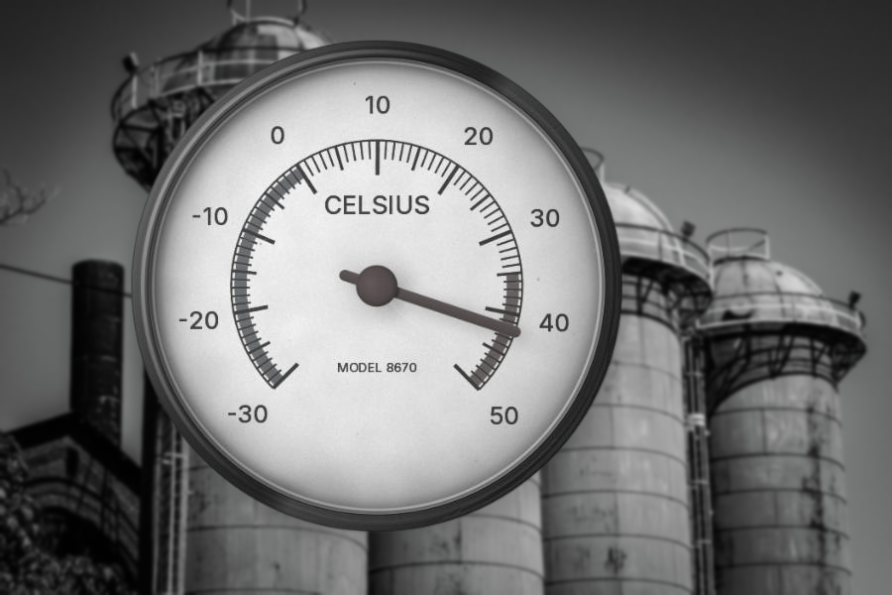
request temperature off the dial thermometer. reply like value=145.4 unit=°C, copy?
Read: value=42 unit=°C
